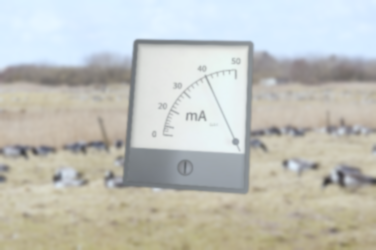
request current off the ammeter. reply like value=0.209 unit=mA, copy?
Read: value=40 unit=mA
